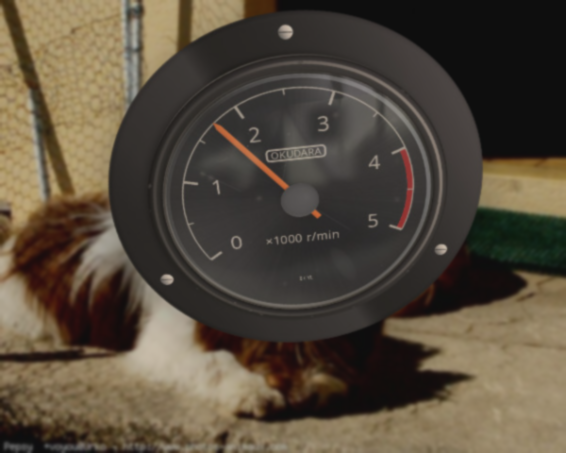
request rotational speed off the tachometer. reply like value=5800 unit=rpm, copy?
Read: value=1750 unit=rpm
